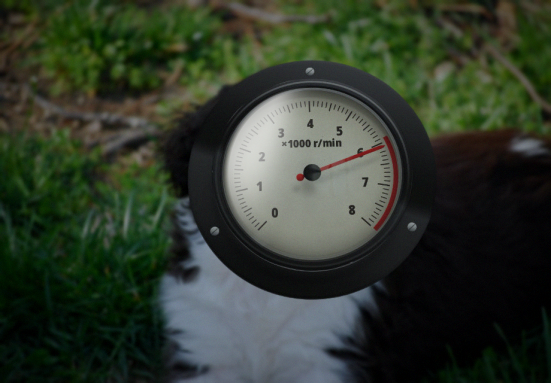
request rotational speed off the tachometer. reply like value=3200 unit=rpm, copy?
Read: value=6100 unit=rpm
